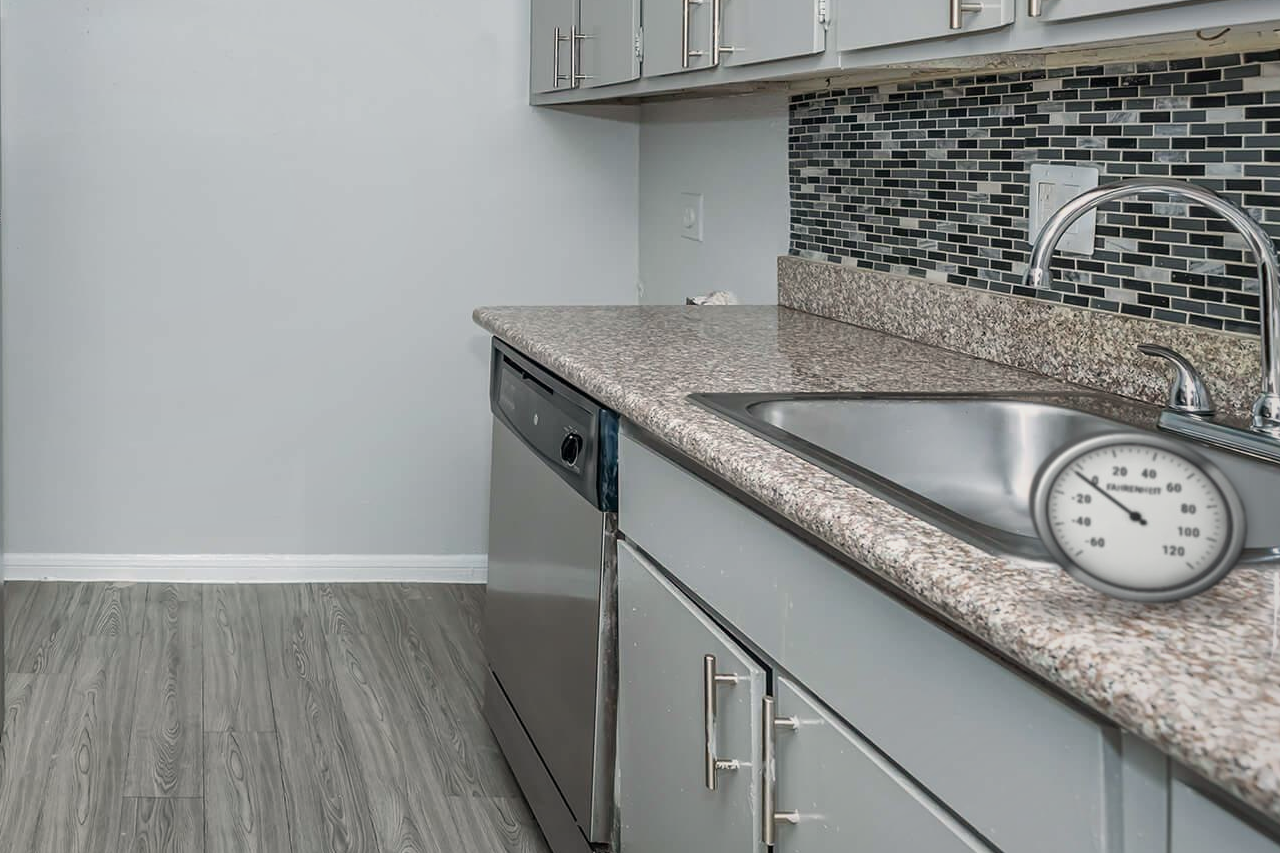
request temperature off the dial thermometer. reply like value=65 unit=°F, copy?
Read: value=-4 unit=°F
